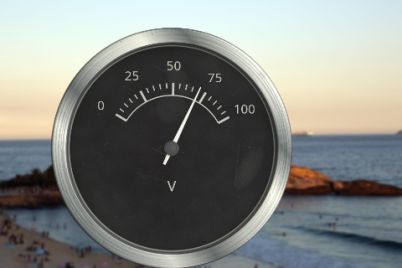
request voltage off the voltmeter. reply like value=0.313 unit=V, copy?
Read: value=70 unit=V
